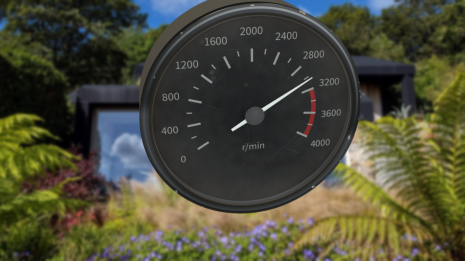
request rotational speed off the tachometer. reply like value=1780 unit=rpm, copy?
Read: value=3000 unit=rpm
